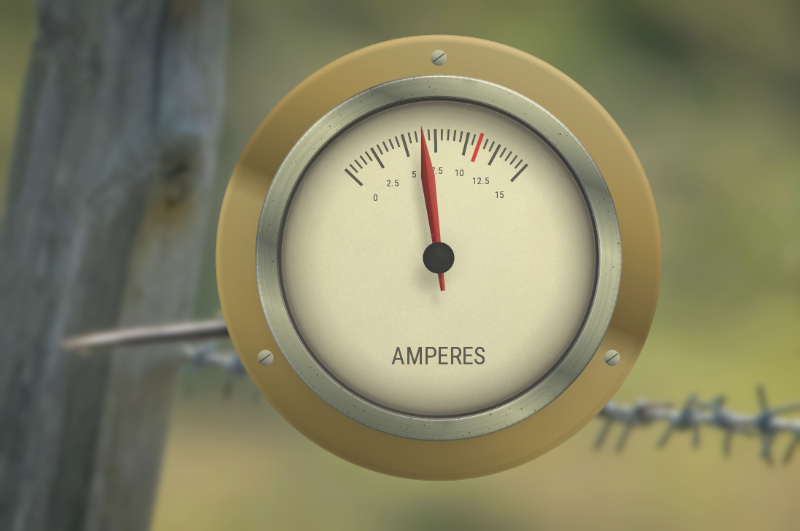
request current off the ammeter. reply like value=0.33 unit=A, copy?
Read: value=6.5 unit=A
